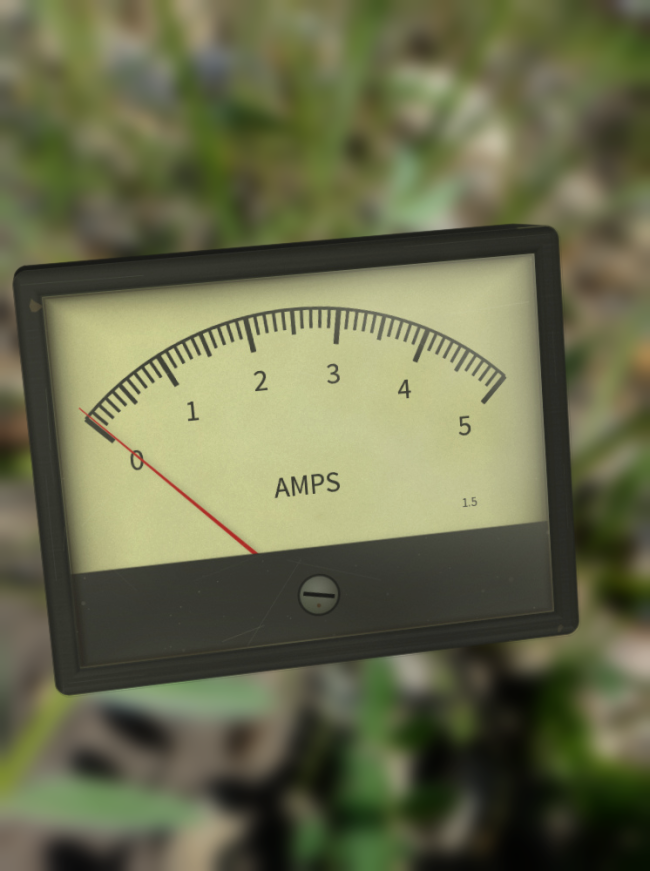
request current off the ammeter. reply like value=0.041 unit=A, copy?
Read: value=0.05 unit=A
